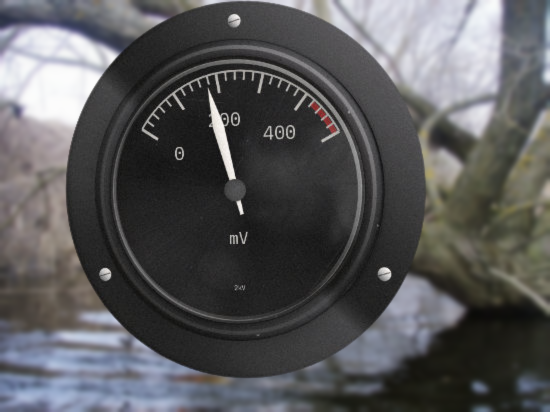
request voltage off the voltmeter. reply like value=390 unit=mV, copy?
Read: value=180 unit=mV
